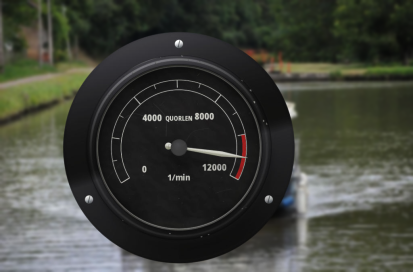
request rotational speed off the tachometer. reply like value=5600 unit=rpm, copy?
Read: value=11000 unit=rpm
